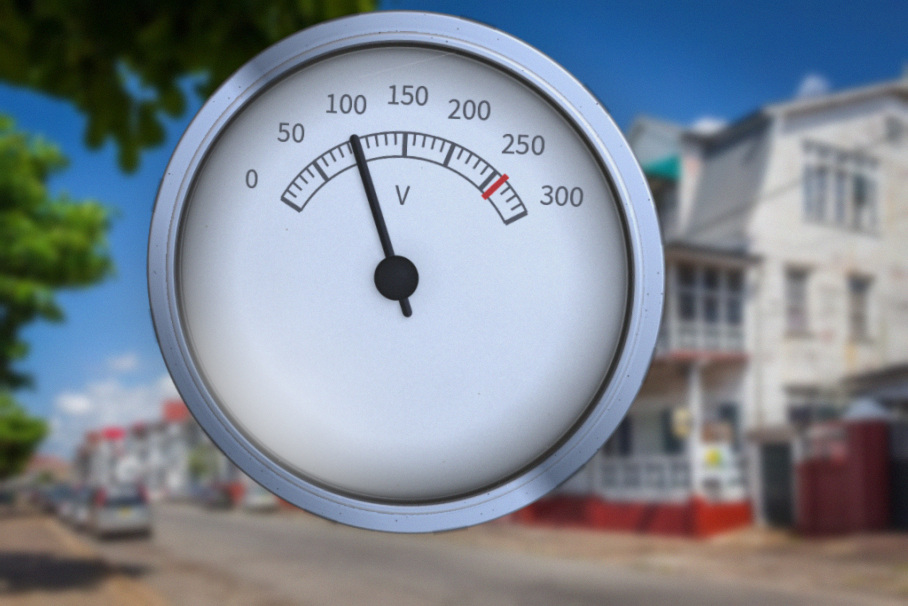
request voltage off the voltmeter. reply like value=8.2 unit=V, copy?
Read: value=100 unit=V
